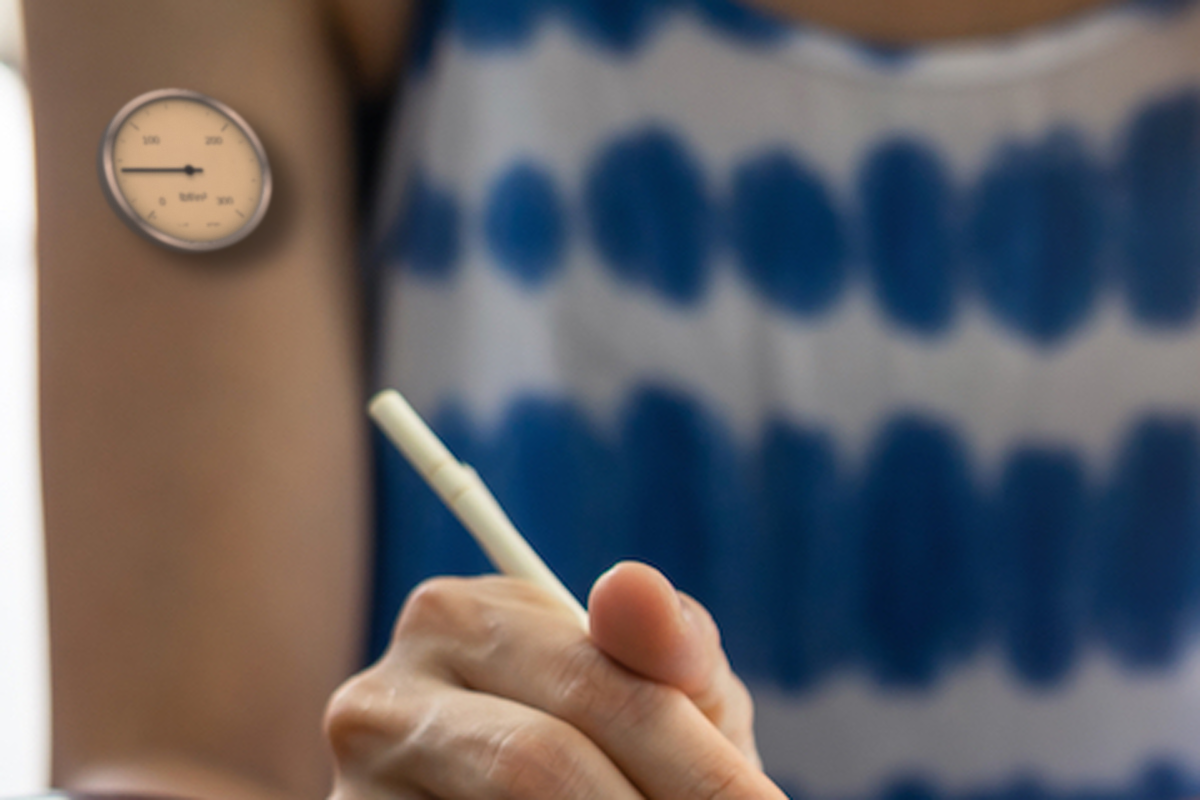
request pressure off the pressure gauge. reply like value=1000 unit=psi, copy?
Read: value=50 unit=psi
